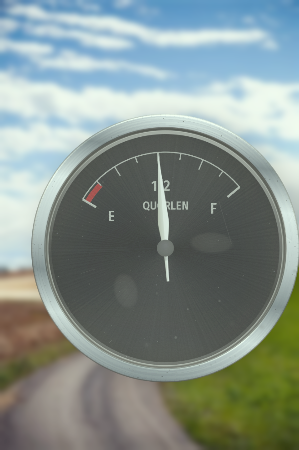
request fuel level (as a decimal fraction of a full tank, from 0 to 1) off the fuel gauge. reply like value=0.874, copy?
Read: value=0.5
